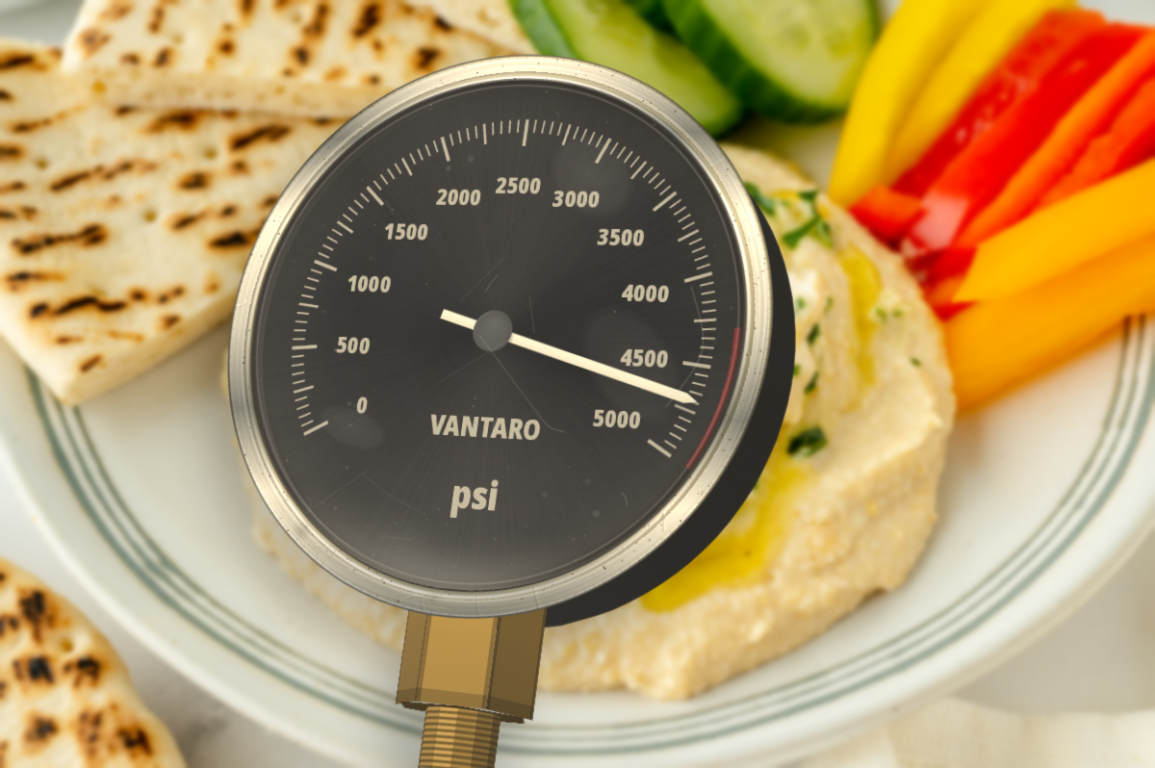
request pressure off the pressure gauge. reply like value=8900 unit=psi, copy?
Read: value=4700 unit=psi
